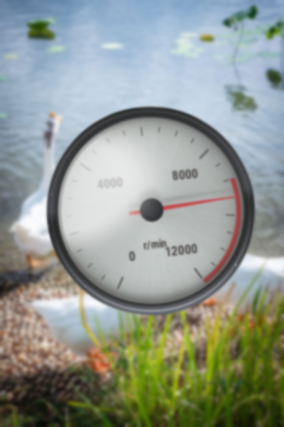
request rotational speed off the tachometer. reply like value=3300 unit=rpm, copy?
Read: value=9500 unit=rpm
